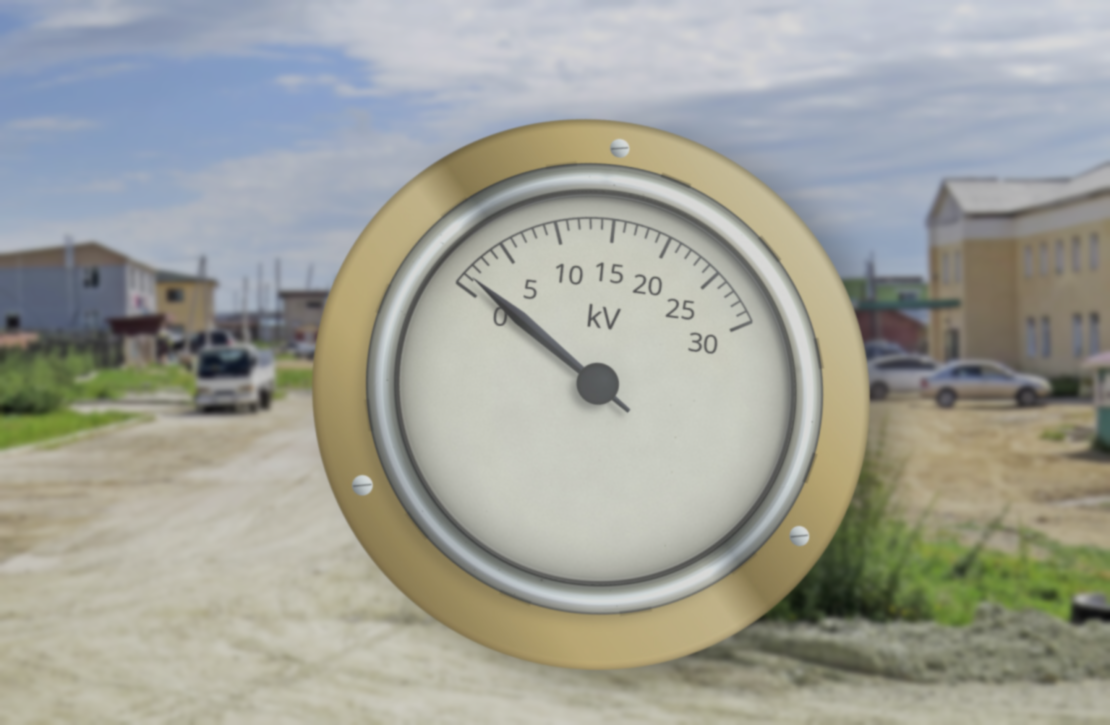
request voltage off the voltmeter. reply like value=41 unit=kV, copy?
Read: value=1 unit=kV
